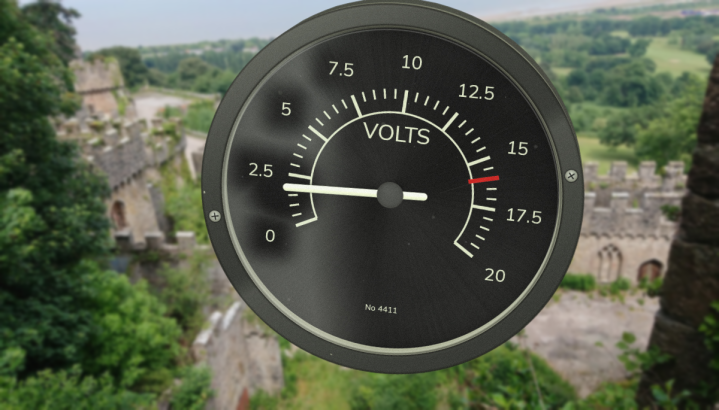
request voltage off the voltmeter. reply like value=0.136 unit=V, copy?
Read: value=2 unit=V
